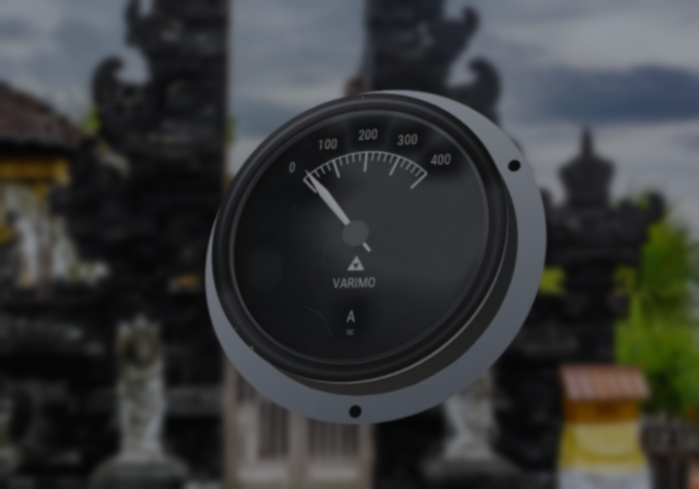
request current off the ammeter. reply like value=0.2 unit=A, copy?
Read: value=20 unit=A
